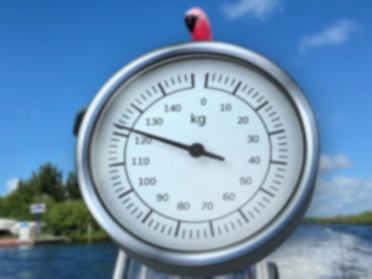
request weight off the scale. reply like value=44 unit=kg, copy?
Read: value=122 unit=kg
